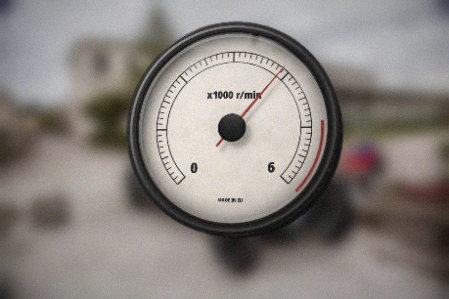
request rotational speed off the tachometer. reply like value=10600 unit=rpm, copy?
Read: value=3900 unit=rpm
